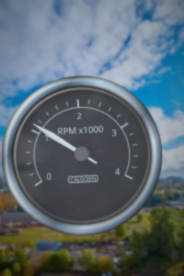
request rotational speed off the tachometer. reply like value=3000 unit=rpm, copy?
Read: value=1100 unit=rpm
